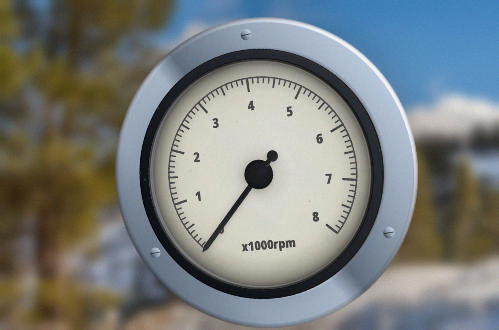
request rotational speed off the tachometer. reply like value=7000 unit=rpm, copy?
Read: value=0 unit=rpm
